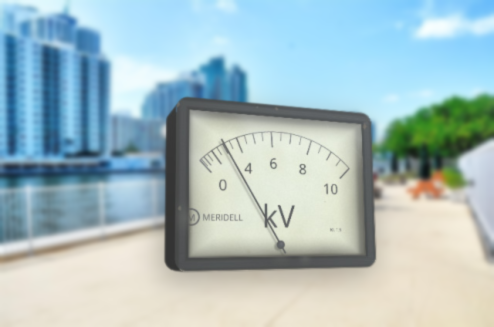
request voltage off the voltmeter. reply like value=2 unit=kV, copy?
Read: value=3 unit=kV
